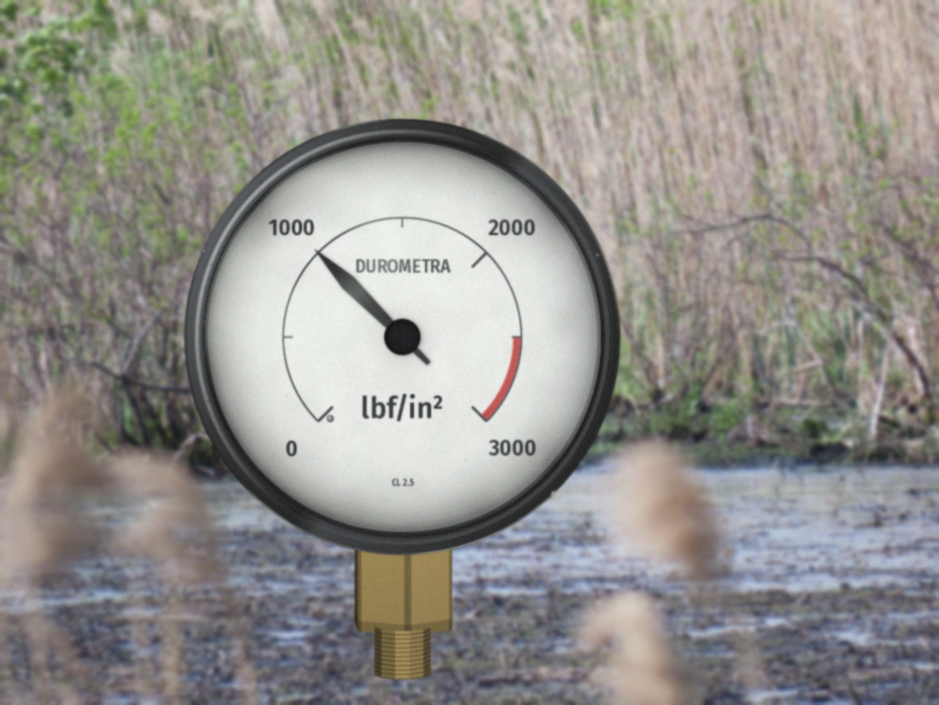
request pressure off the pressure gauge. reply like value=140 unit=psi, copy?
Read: value=1000 unit=psi
